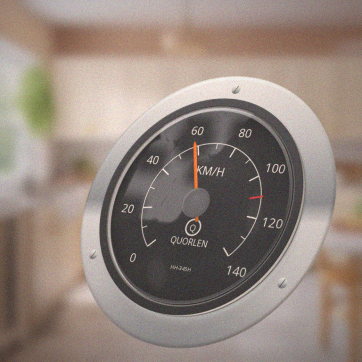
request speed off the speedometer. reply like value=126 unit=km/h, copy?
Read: value=60 unit=km/h
